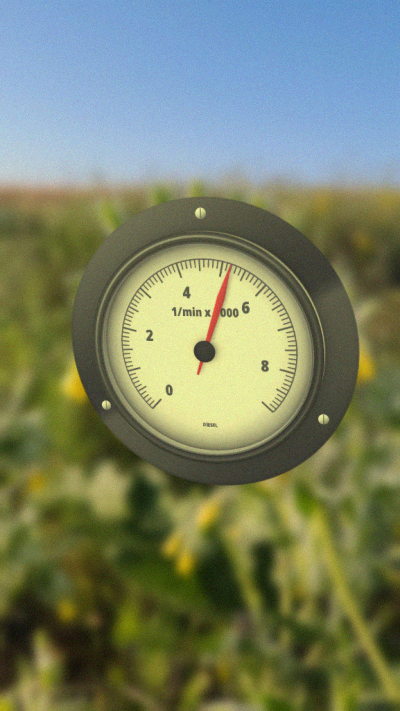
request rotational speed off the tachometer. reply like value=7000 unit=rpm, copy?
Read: value=5200 unit=rpm
